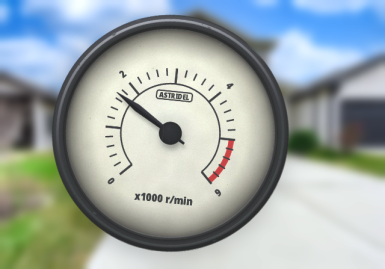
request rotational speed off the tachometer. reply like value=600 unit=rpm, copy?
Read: value=1700 unit=rpm
